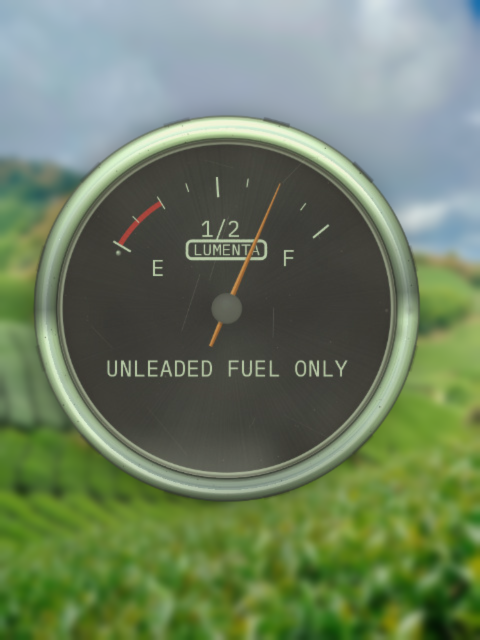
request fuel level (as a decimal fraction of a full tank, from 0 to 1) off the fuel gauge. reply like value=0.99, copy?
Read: value=0.75
